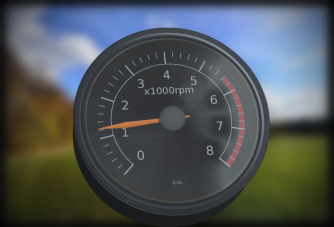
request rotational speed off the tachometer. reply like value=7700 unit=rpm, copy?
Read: value=1200 unit=rpm
